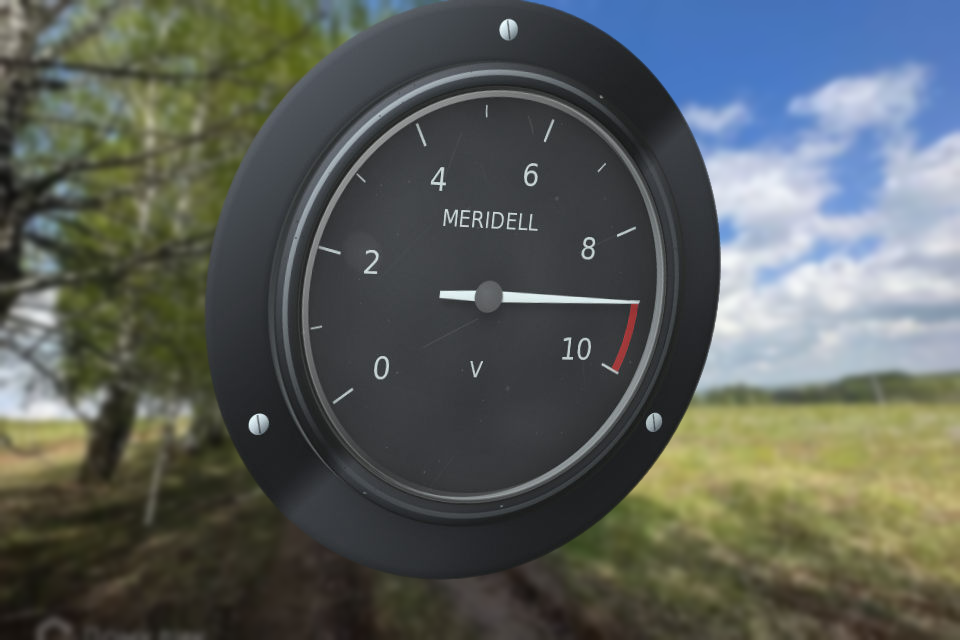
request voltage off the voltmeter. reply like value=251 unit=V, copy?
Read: value=9 unit=V
